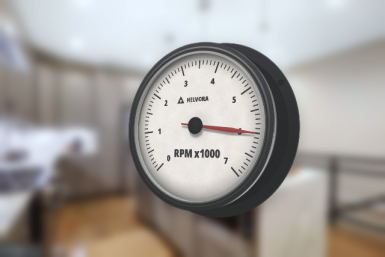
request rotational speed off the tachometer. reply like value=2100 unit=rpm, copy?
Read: value=6000 unit=rpm
